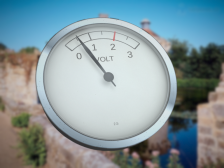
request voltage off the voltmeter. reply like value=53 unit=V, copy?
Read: value=0.5 unit=V
